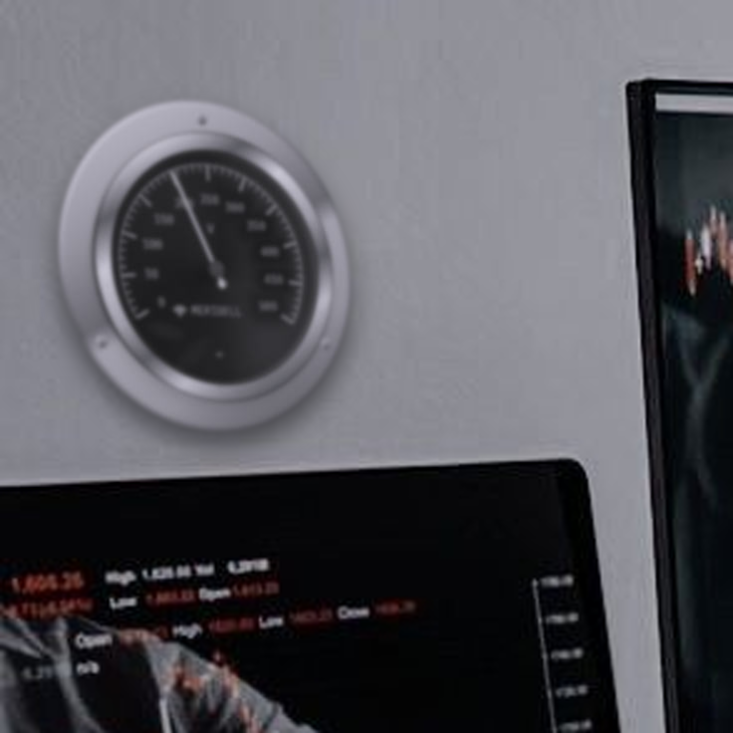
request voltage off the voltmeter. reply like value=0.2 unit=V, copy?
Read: value=200 unit=V
